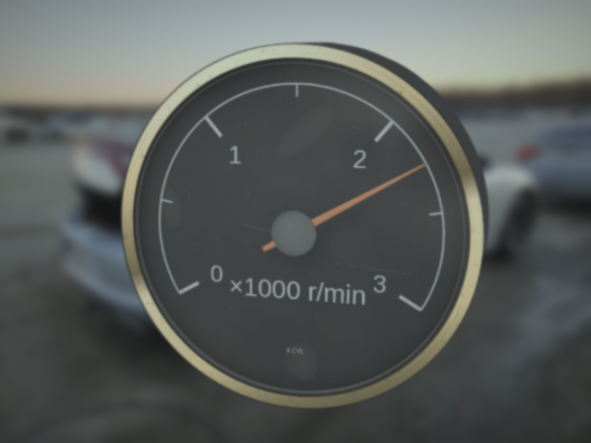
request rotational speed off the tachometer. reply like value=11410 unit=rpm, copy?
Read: value=2250 unit=rpm
